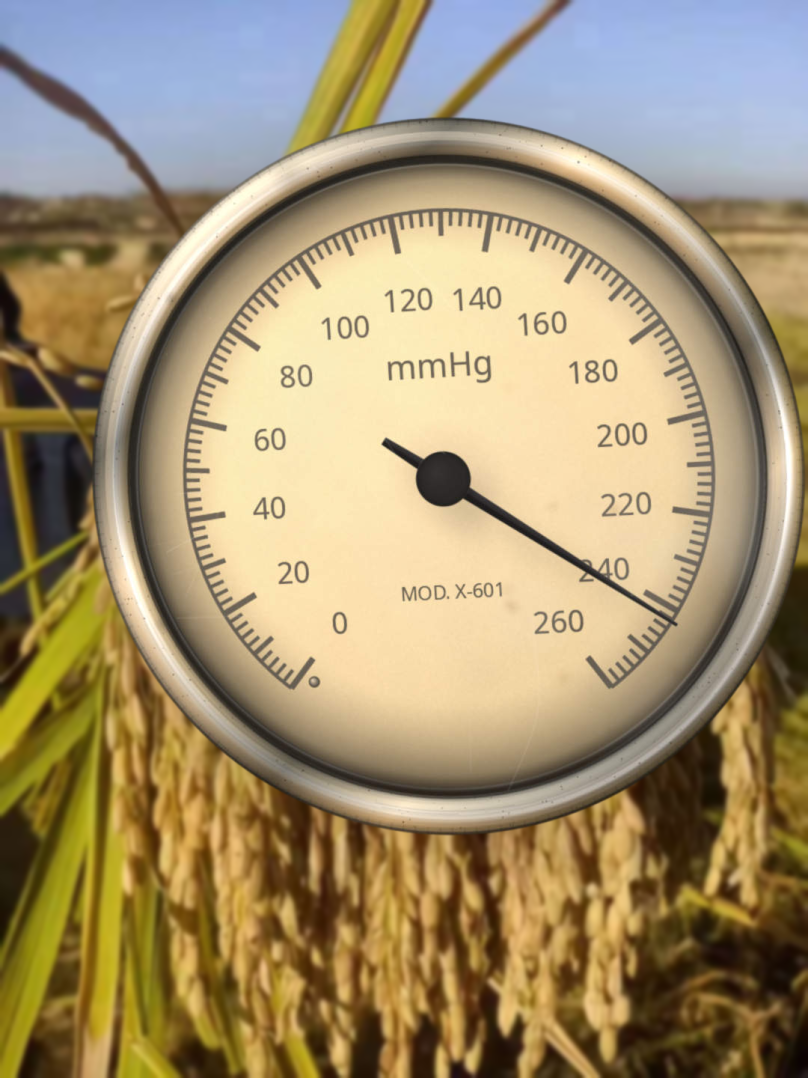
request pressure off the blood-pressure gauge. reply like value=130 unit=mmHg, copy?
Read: value=242 unit=mmHg
